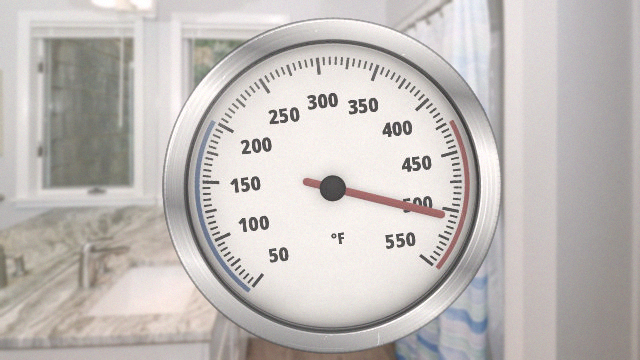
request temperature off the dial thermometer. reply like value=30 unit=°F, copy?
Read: value=505 unit=°F
